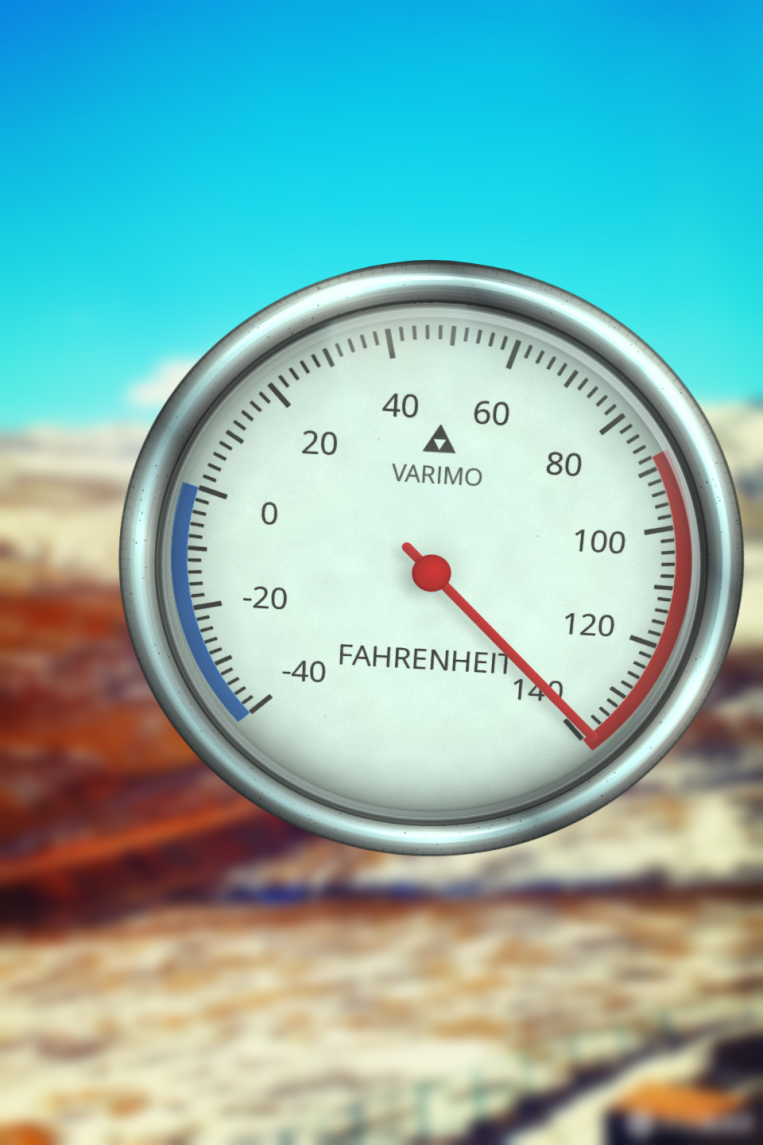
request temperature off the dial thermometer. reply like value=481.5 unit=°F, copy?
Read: value=138 unit=°F
